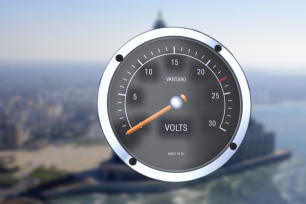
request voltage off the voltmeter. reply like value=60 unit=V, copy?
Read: value=0 unit=V
